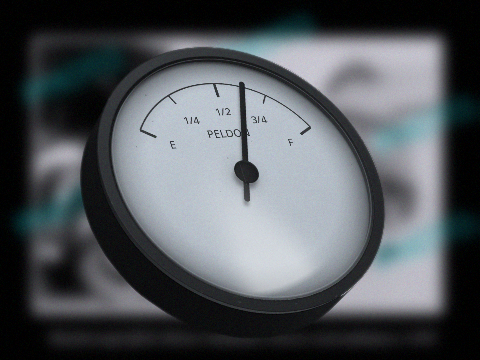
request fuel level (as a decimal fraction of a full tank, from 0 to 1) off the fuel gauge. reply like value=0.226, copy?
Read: value=0.625
